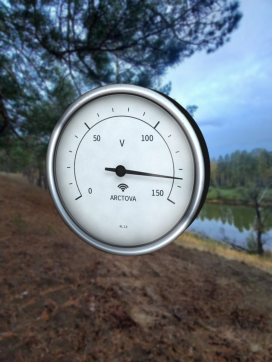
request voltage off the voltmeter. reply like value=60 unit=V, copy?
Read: value=135 unit=V
